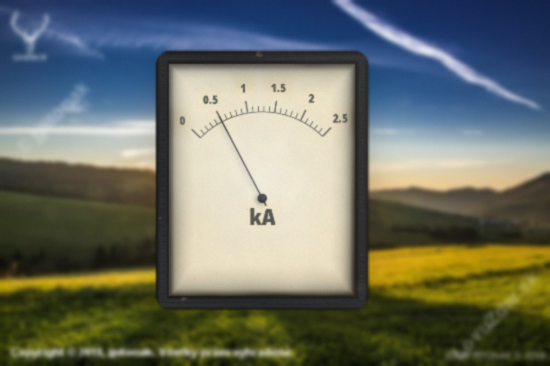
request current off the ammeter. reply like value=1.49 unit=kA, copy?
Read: value=0.5 unit=kA
